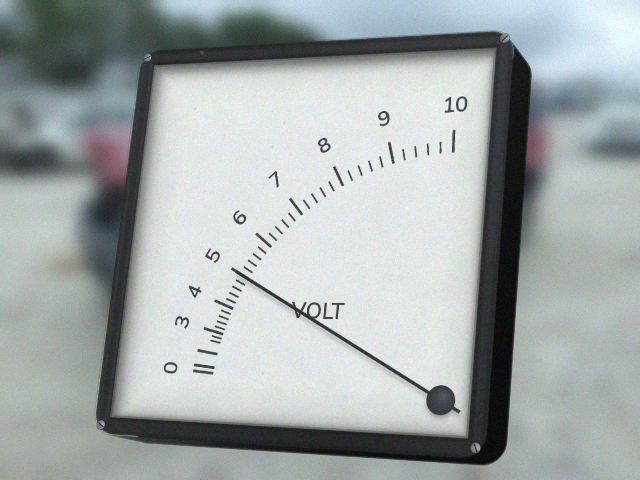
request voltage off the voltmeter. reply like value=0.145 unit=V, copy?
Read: value=5 unit=V
